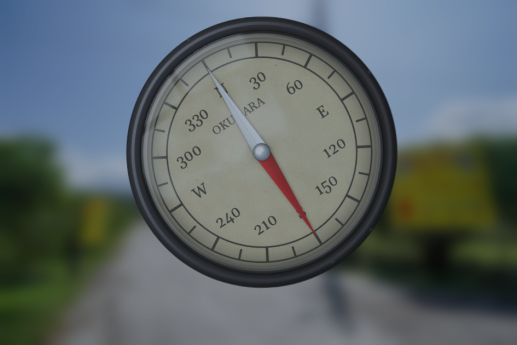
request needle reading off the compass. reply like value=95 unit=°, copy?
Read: value=180 unit=°
